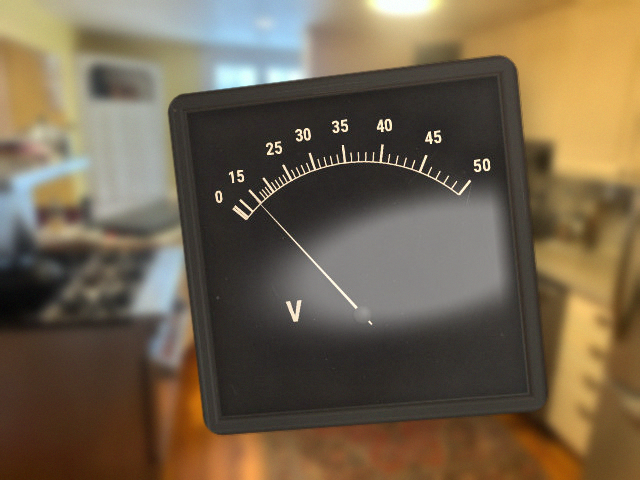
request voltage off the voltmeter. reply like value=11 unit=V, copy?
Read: value=15 unit=V
